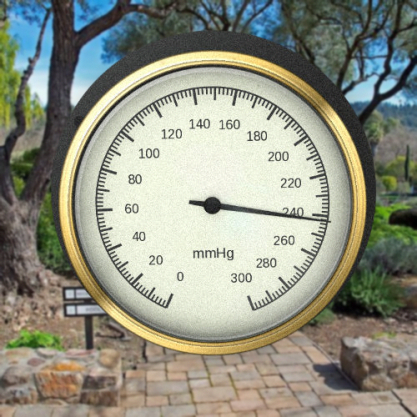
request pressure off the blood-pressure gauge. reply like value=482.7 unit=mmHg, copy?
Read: value=242 unit=mmHg
